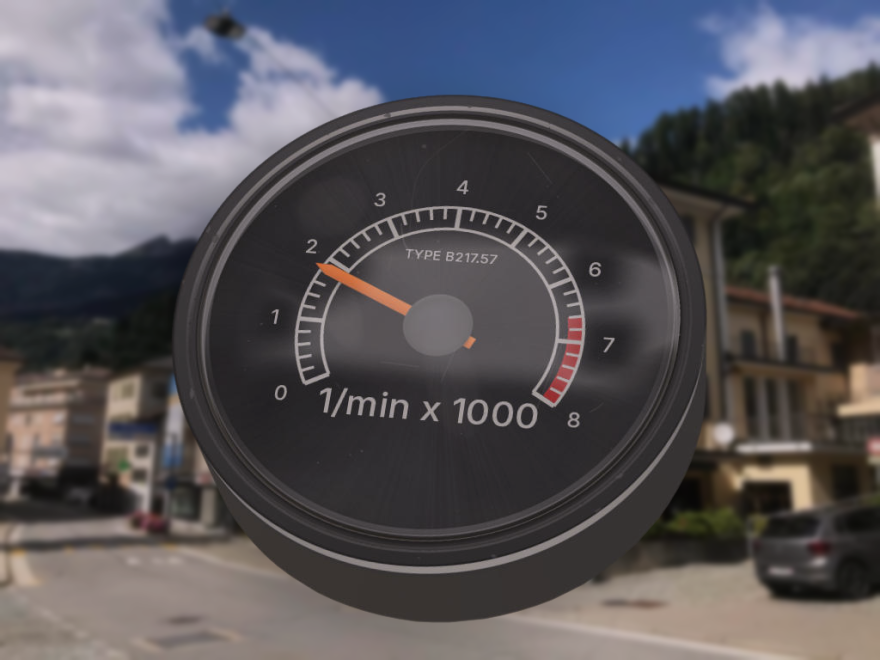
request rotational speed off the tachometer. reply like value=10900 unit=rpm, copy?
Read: value=1800 unit=rpm
